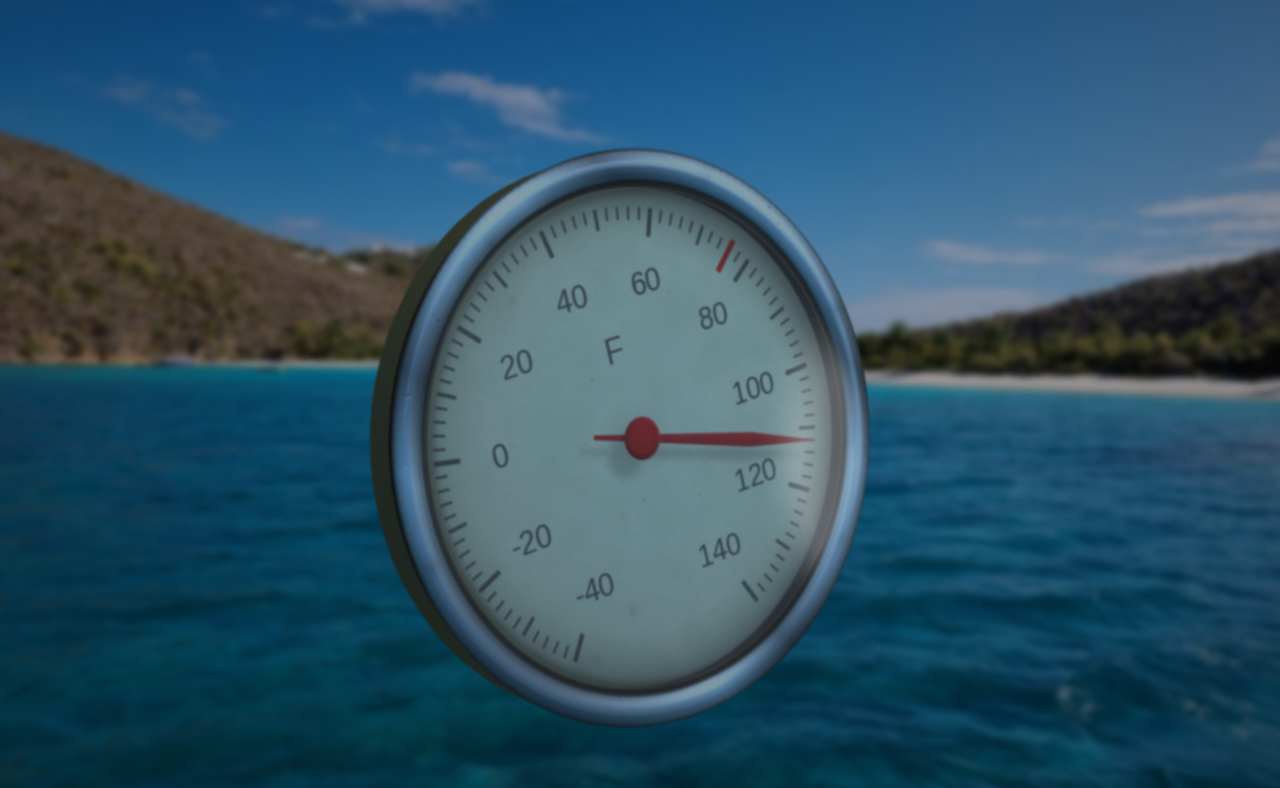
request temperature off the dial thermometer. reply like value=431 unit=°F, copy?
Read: value=112 unit=°F
